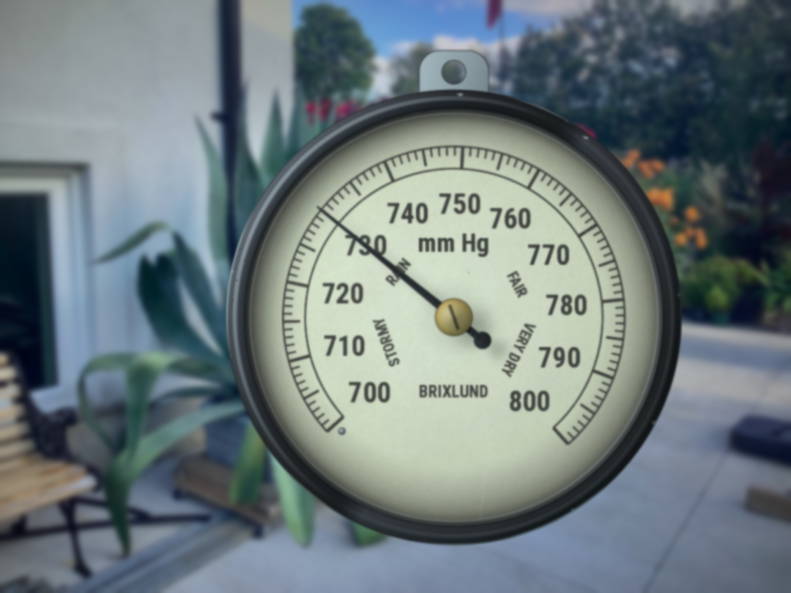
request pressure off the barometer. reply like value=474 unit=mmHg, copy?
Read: value=730 unit=mmHg
